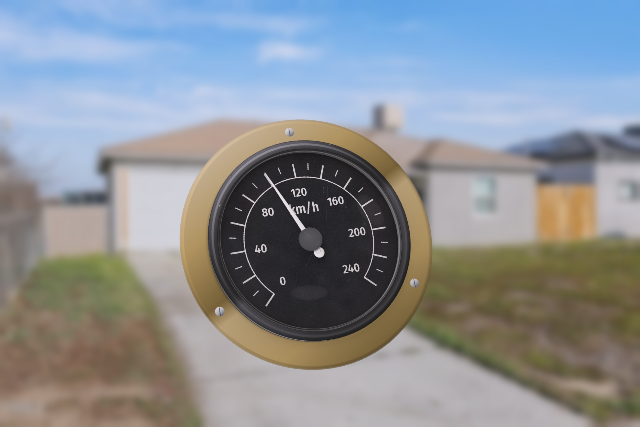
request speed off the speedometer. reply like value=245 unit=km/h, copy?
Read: value=100 unit=km/h
